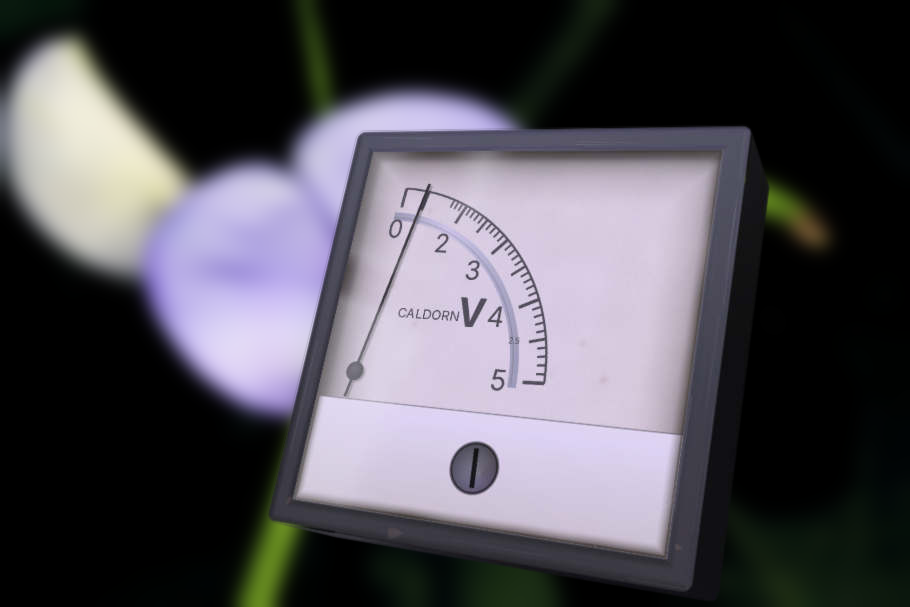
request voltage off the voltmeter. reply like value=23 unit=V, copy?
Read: value=1 unit=V
